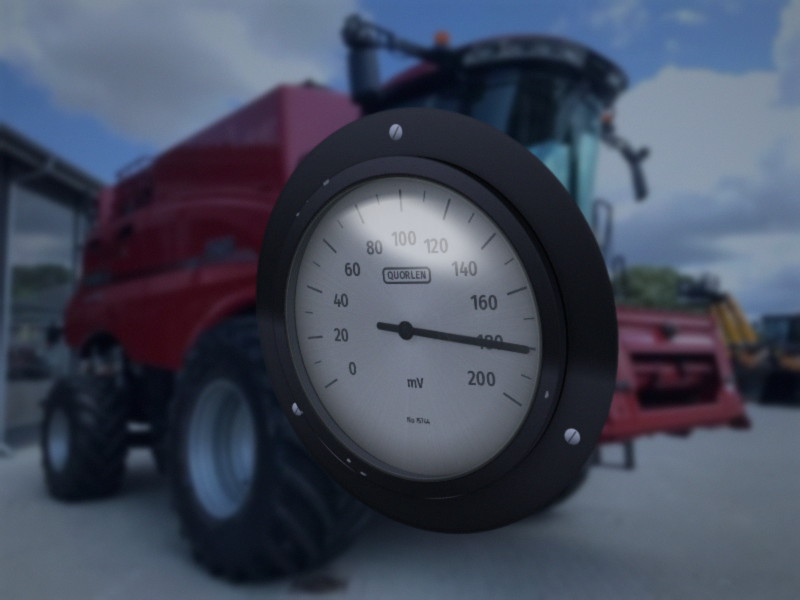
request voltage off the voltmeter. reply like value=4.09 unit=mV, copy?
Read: value=180 unit=mV
